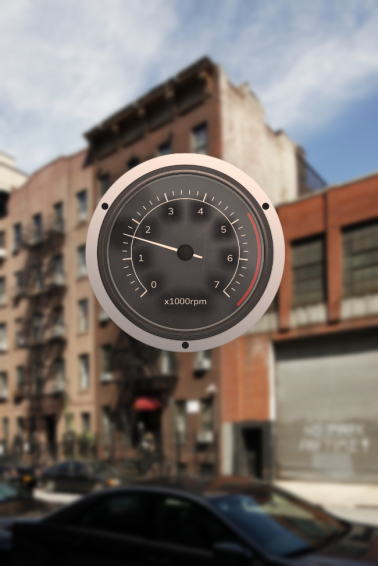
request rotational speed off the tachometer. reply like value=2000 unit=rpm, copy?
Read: value=1600 unit=rpm
